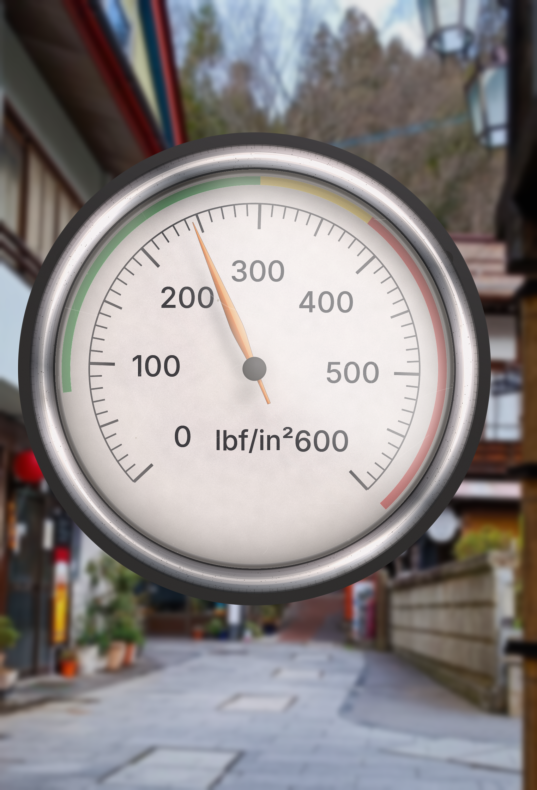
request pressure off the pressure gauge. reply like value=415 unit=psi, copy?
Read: value=245 unit=psi
